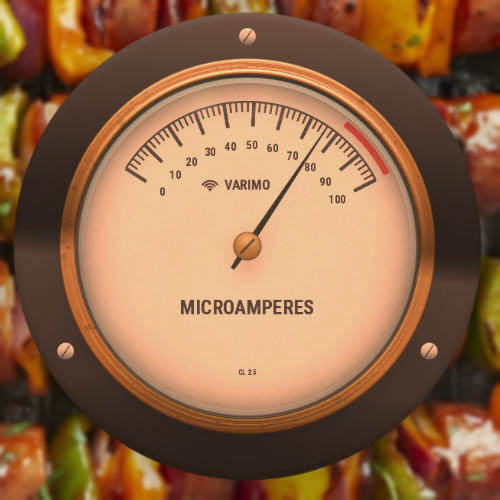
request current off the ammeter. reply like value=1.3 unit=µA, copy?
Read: value=76 unit=µA
